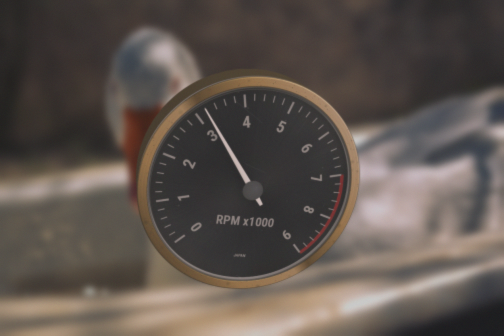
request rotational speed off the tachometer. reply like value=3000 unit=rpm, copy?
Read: value=3200 unit=rpm
